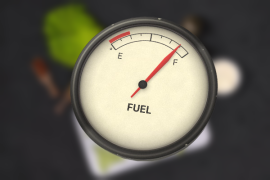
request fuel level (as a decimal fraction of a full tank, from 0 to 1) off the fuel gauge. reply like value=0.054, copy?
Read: value=0.875
